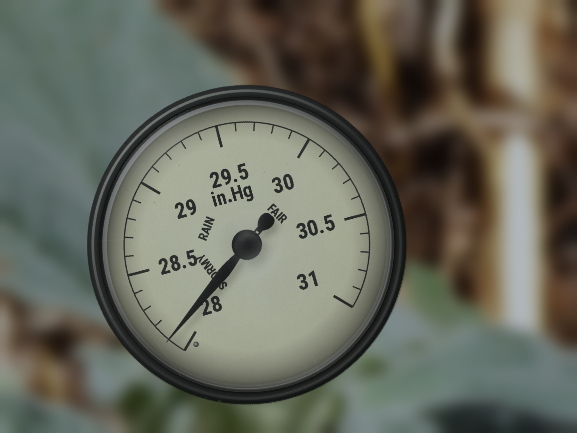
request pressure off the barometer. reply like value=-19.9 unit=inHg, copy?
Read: value=28.1 unit=inHg
